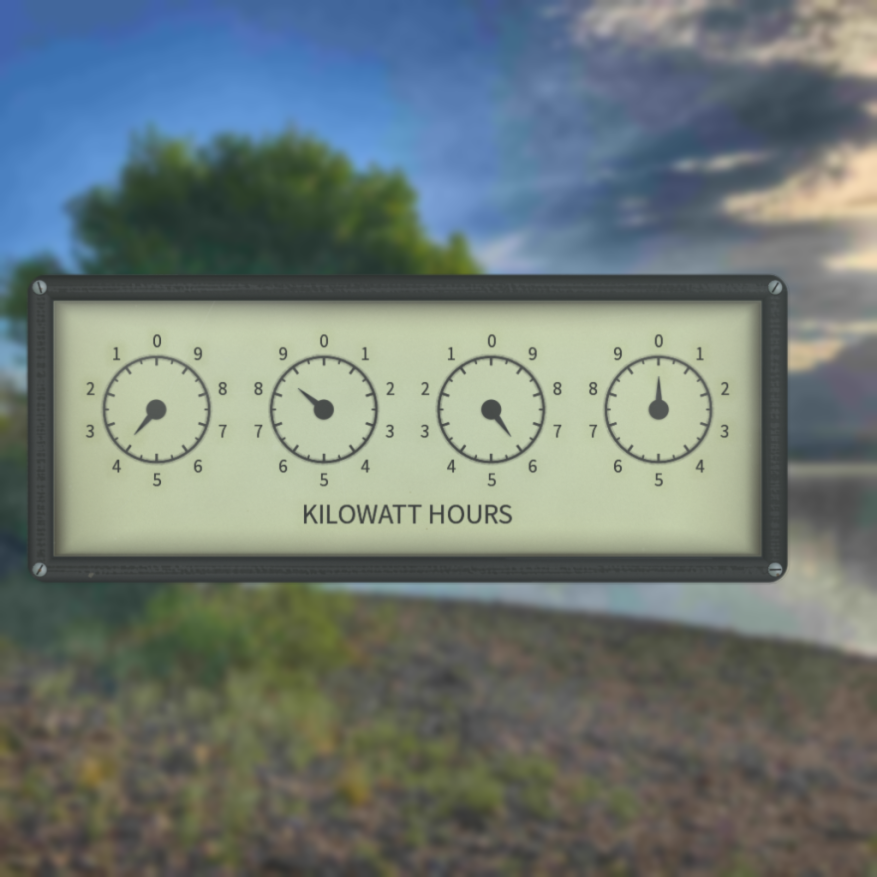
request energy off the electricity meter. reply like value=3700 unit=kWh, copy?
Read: value=3860 unit=kWh
